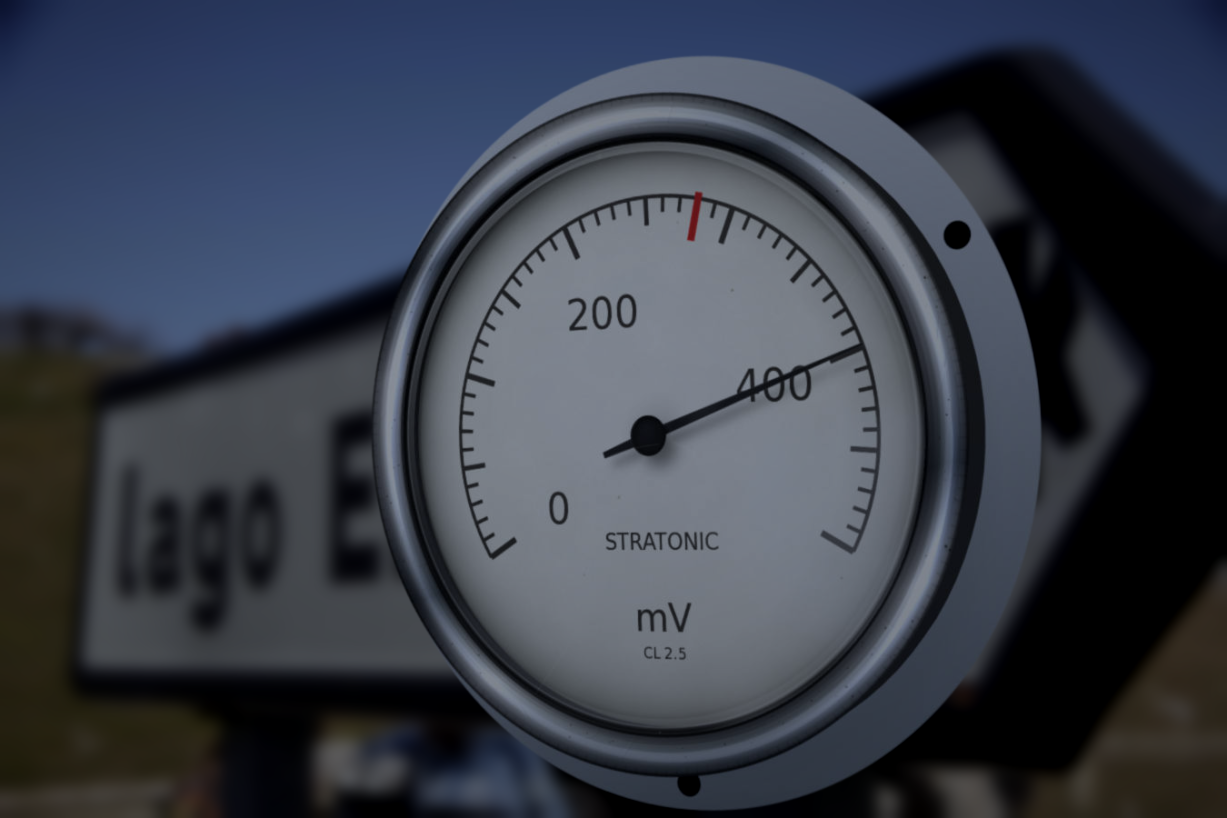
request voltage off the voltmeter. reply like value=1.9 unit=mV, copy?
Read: value=400 unit=mV
